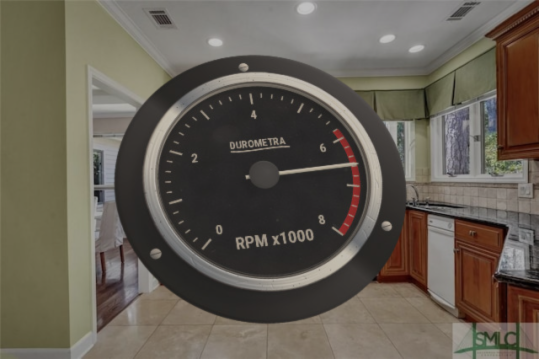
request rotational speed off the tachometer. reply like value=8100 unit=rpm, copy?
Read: value=6600 unit=rpm
